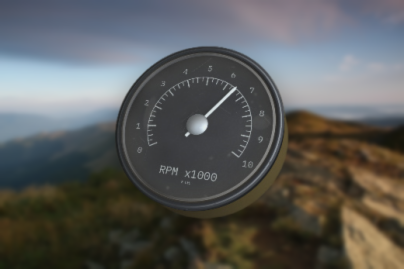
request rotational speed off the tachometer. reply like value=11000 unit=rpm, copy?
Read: value=6500 unit=rpm
